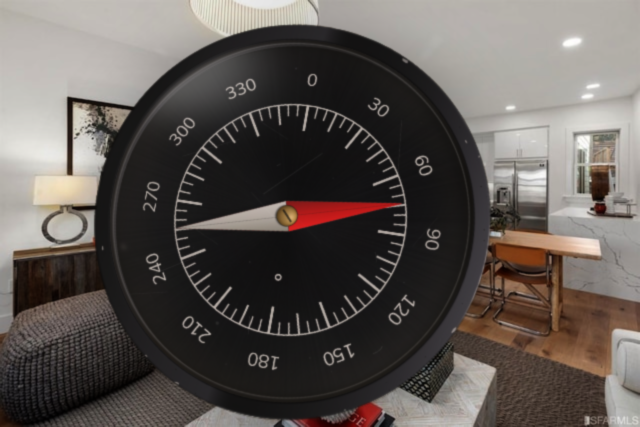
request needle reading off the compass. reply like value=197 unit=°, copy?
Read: value=75 unit=°
